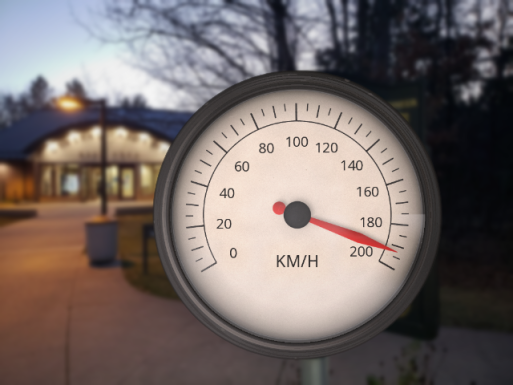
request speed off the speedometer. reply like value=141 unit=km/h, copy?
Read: value=192.5 unit=km/h
